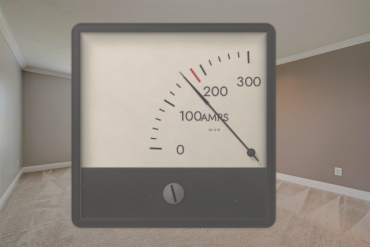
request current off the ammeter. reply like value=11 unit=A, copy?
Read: value=160 unit=A
